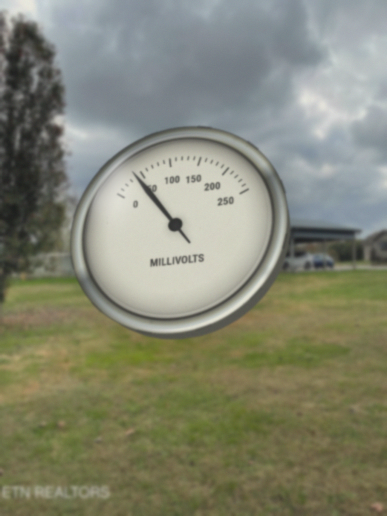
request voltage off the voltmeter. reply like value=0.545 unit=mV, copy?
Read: value=40 unit=mV
